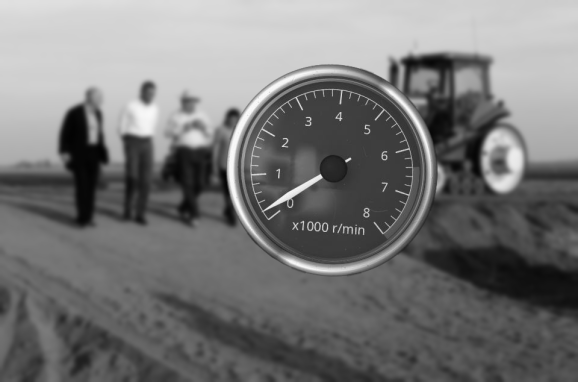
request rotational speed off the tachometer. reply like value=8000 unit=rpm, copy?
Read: value=200 unit=rpm
